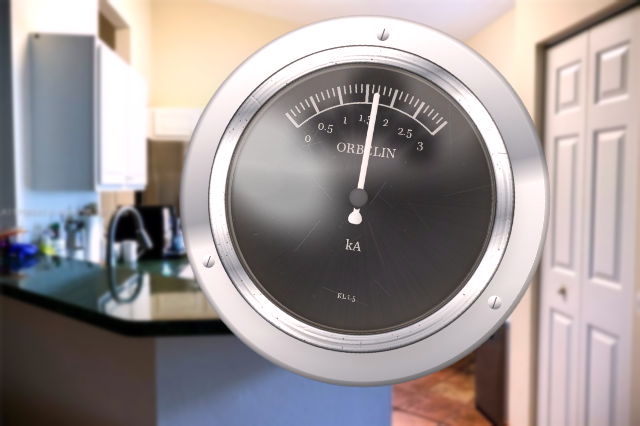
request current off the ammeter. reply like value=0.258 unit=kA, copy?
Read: value=1.7 unit=kA
